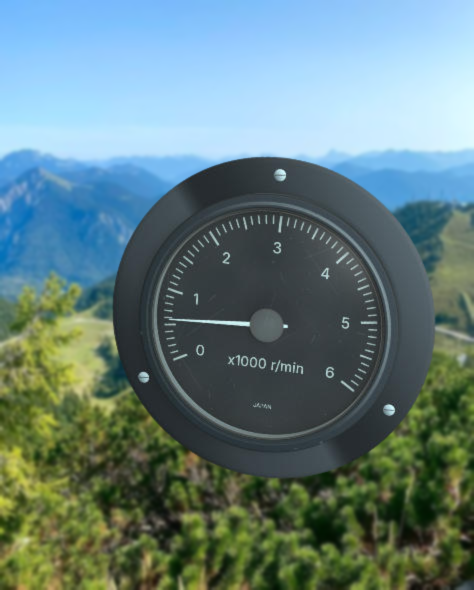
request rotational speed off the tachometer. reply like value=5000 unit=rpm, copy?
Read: value=600 unit=rpm
